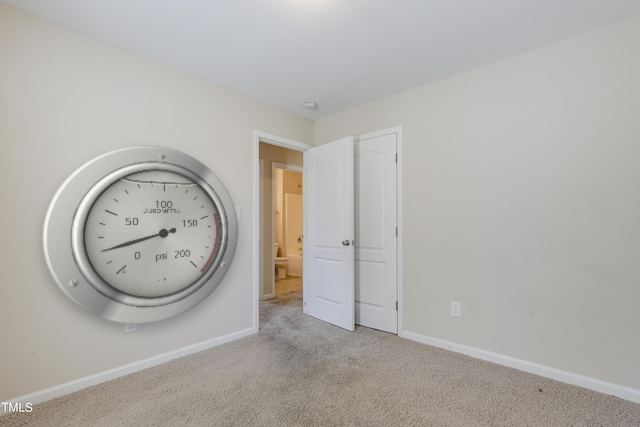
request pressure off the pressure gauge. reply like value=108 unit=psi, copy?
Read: value=20 unit=psi
